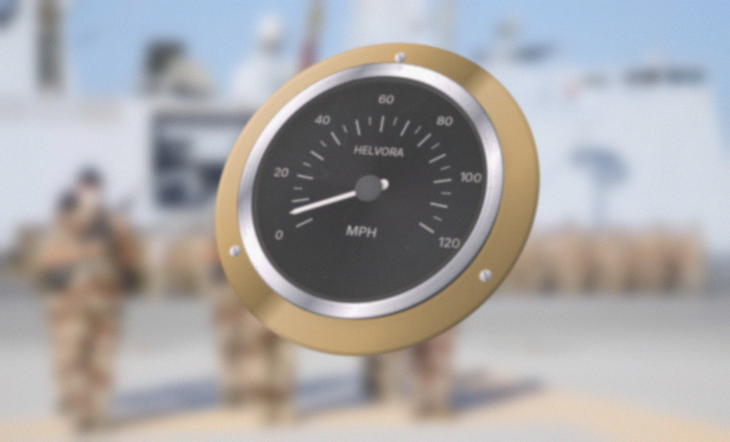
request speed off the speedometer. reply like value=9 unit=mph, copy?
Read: value=5 unit=mph
